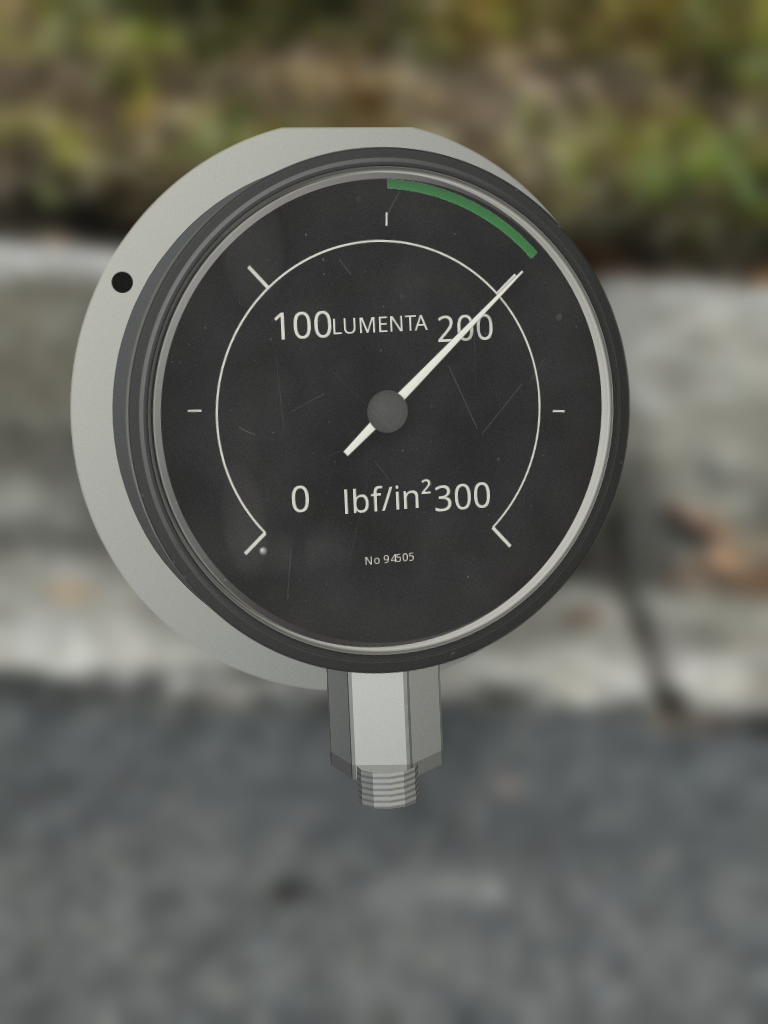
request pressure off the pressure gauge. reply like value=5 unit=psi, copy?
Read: value=200 unit=psi
